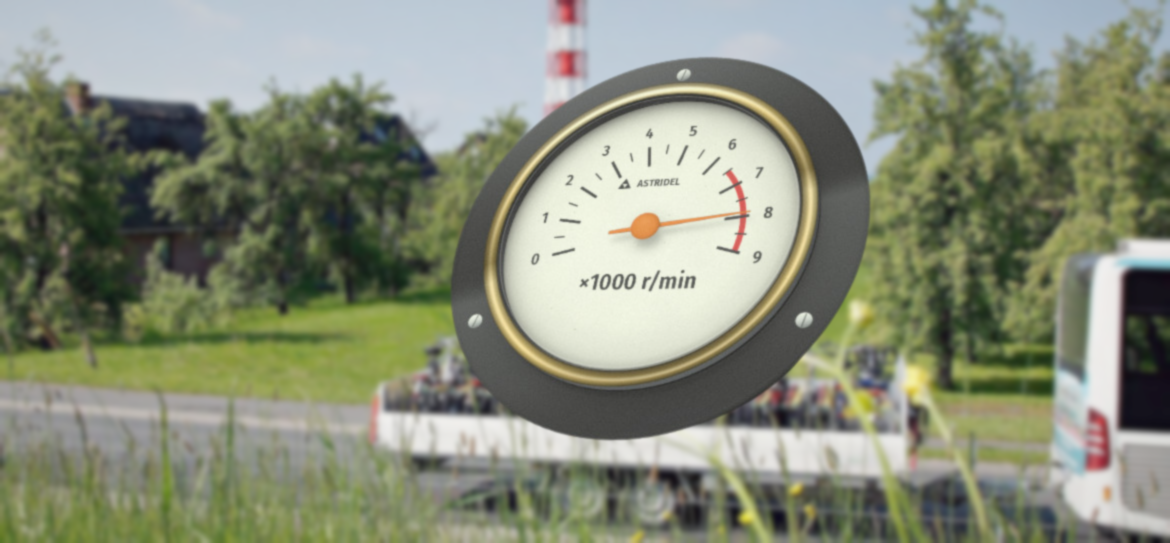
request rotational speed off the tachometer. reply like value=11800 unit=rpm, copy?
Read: value=8000 unit=rpm
